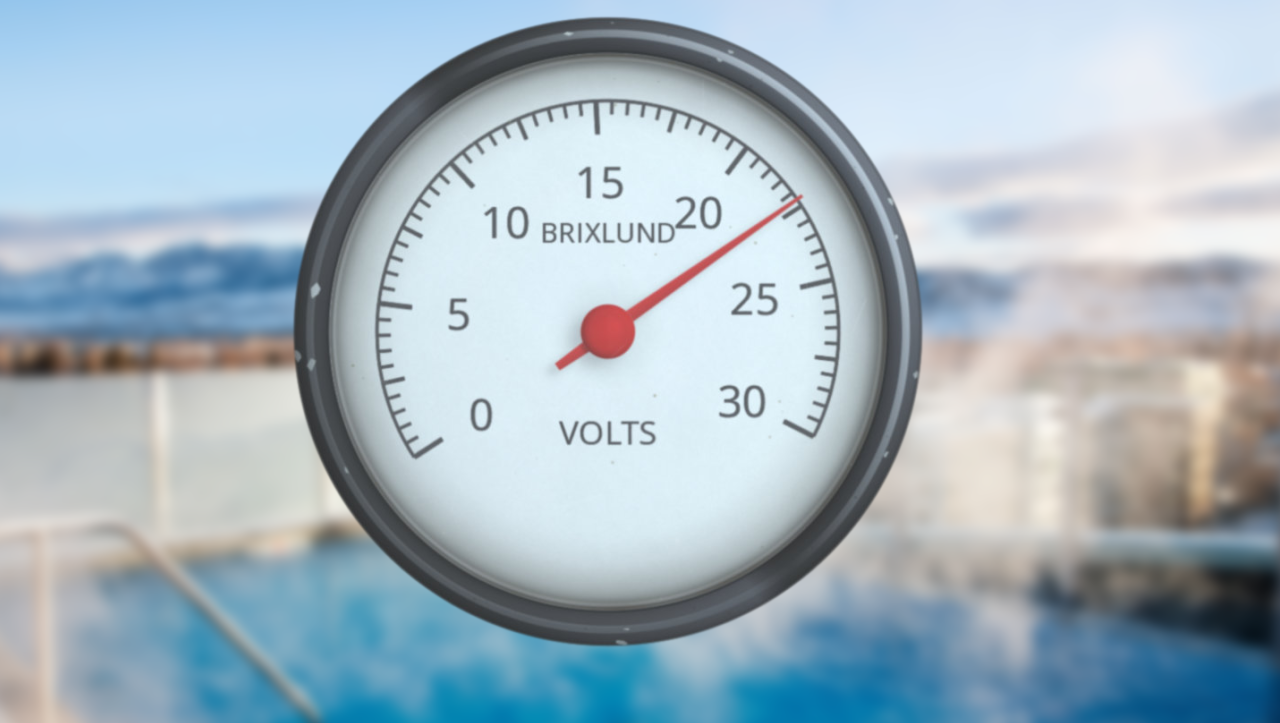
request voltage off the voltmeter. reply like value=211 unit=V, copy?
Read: value=22.25 unit=V
